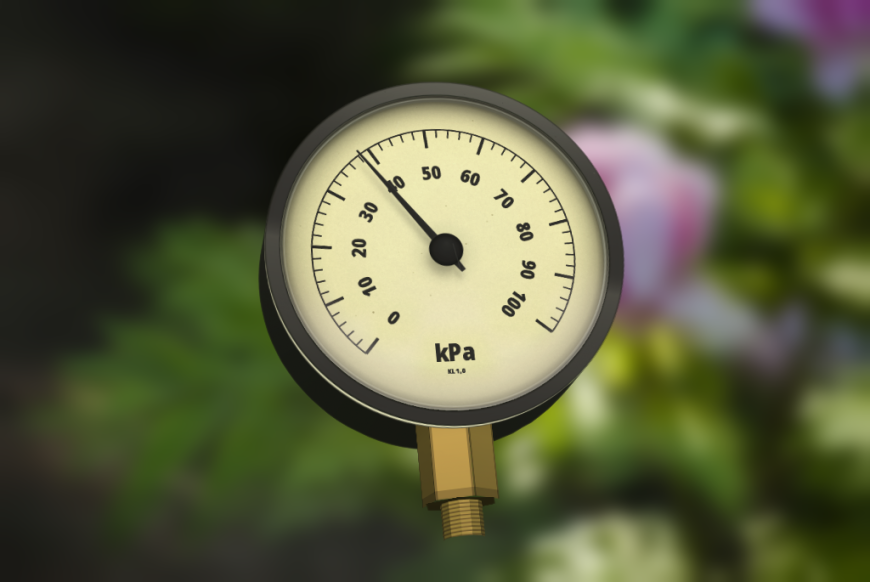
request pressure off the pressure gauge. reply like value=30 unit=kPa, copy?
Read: value=38 unit=kPa
